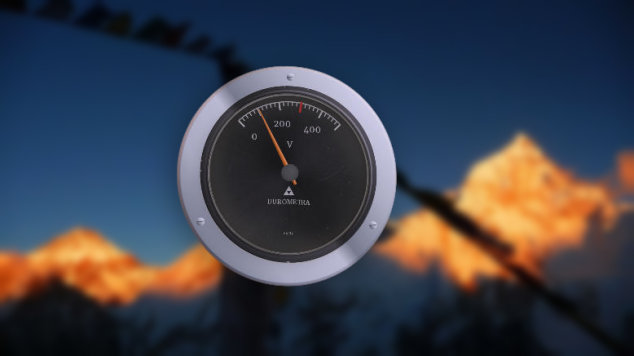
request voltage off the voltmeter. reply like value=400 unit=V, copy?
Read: value=100 unit=V
